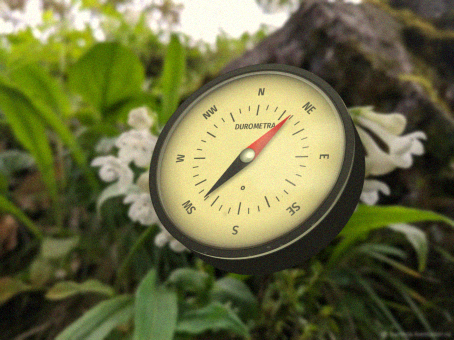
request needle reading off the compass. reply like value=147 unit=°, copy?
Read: value=40 unit=°
